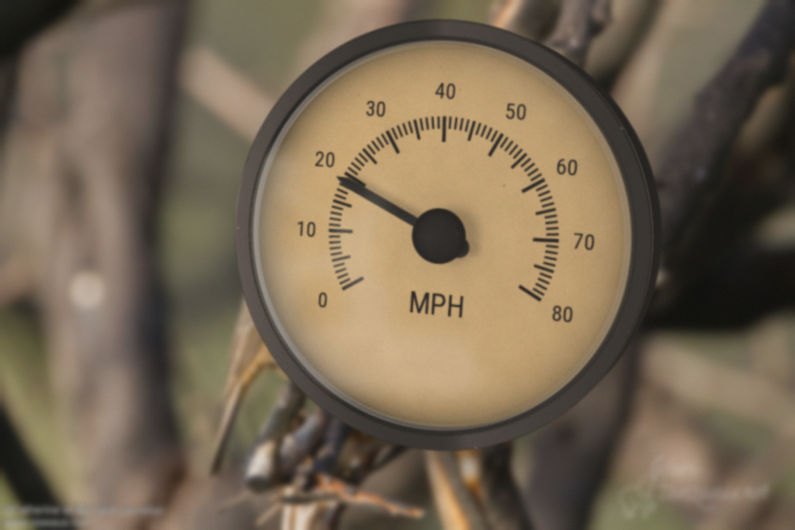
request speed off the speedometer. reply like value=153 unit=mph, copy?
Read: value=19 unit=mph
